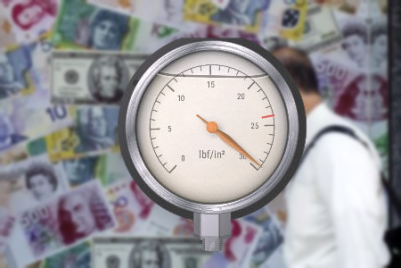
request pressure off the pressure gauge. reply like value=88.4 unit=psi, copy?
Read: value=29.5 unit=psi
